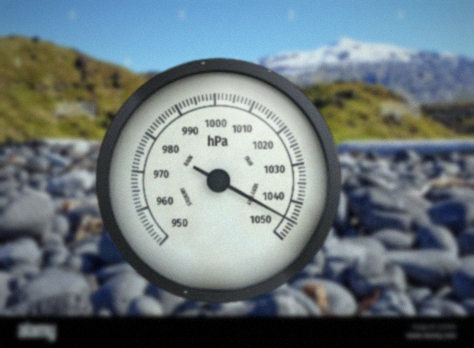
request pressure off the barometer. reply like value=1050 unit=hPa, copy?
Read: value=1045 unit=hPa
